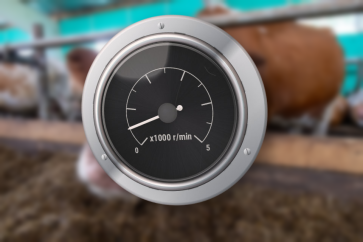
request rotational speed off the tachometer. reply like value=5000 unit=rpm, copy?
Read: value=500 unit=rpm
